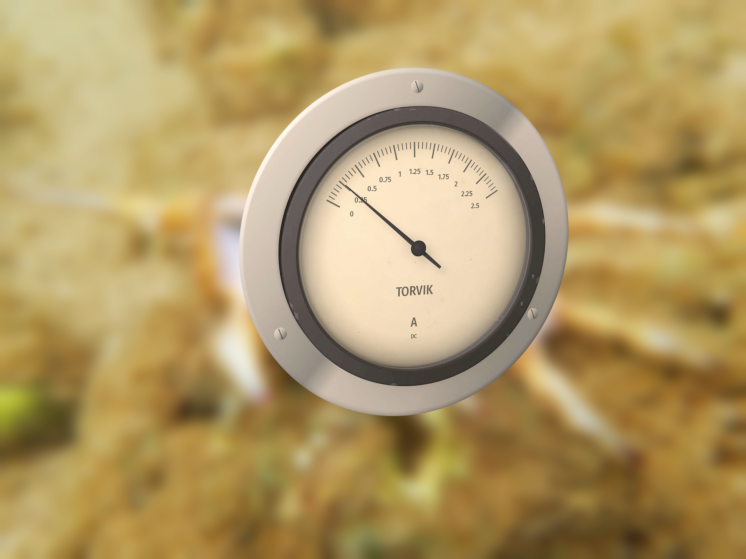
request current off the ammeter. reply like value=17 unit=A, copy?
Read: value=0.25 unit=A
